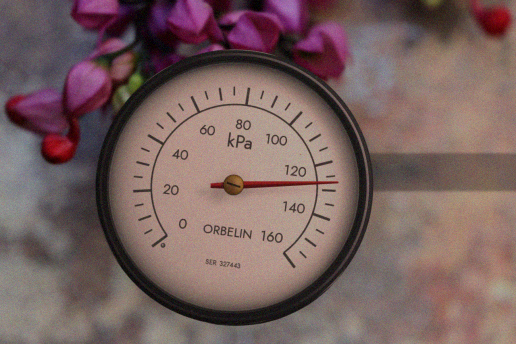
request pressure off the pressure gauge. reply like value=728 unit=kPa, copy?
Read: value=127.5 unit=kPa
